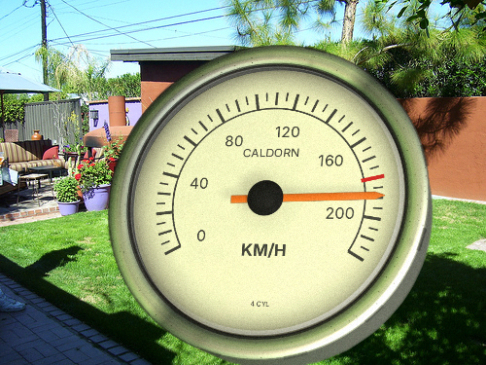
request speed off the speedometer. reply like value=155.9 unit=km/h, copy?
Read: value=190 unit=km/h
